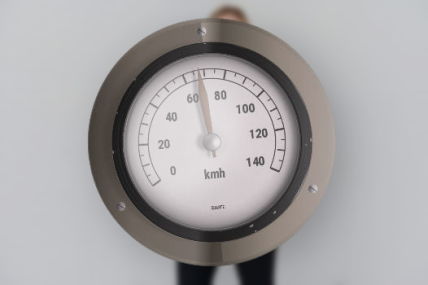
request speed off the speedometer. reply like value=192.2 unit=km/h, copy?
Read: value=67.5 unit=km/h
